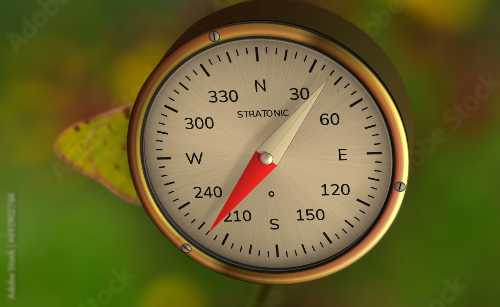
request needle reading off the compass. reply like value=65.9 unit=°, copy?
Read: value=220 unit=°
